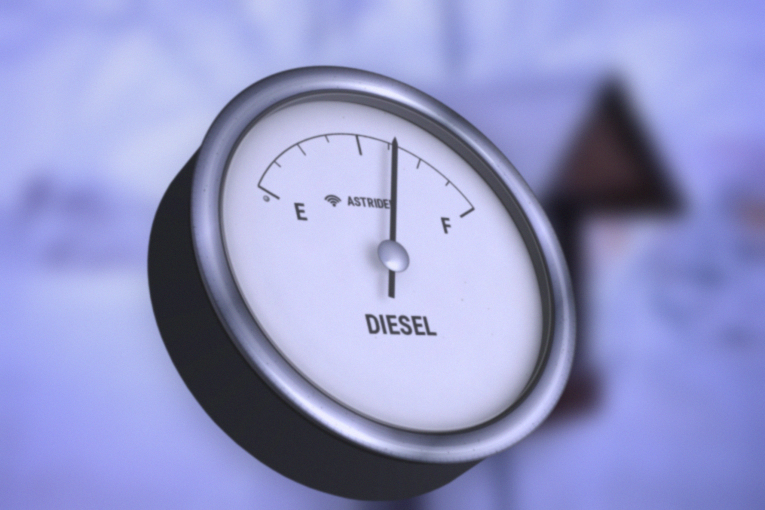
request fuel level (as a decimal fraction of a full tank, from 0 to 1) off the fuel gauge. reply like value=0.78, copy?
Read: value=0.625
